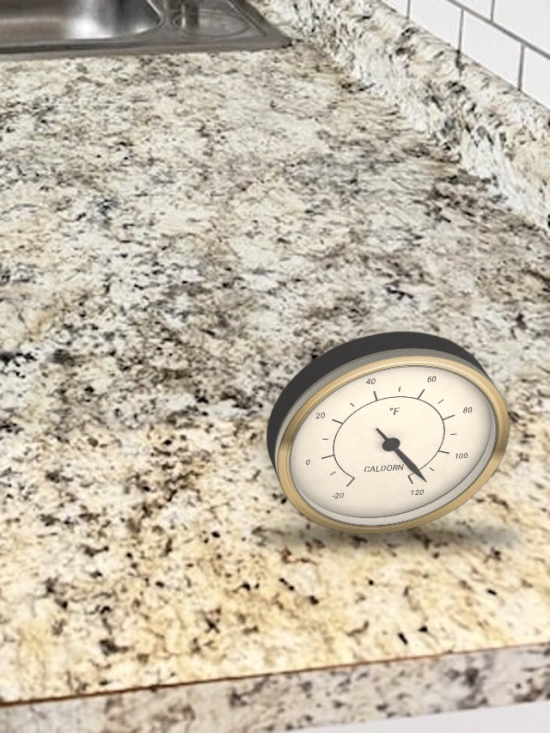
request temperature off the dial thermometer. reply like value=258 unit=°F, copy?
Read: value=115 unit=°F
